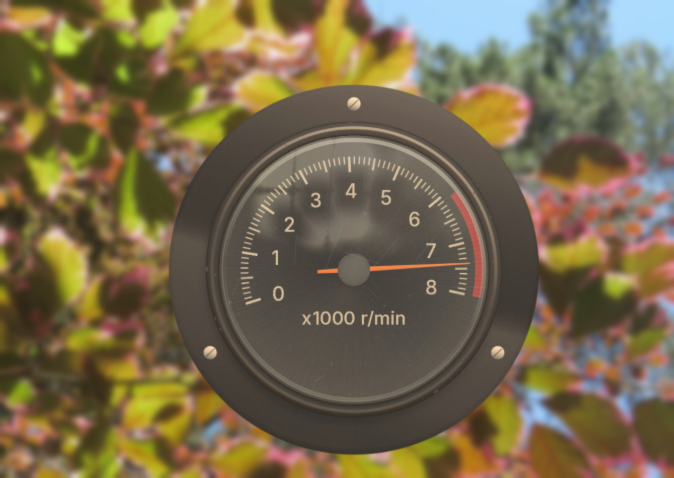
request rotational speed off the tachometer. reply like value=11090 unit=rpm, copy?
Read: value=7400 unit=rpm
